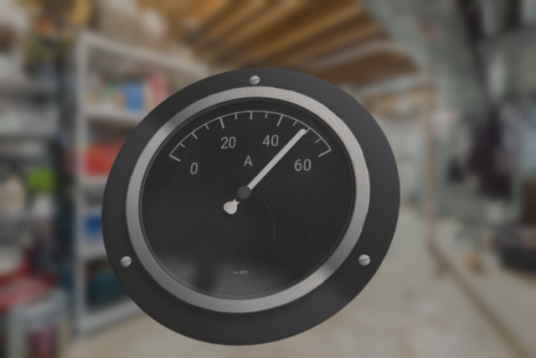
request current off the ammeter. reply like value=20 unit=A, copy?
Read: value=50 unit=A
